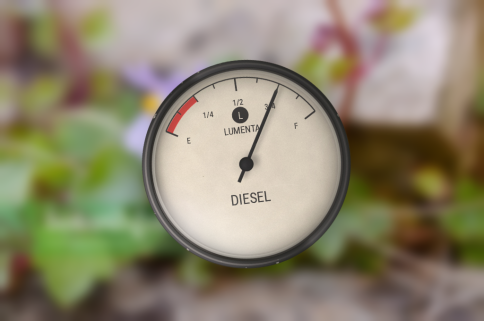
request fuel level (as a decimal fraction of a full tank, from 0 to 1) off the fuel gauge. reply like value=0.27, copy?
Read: value=0.75
